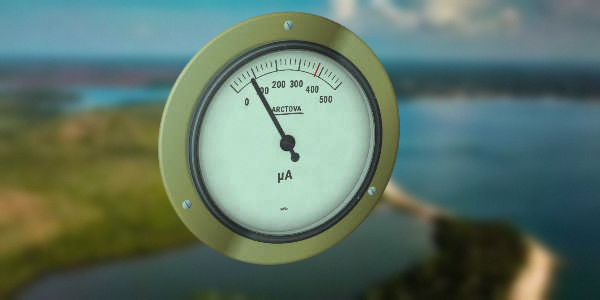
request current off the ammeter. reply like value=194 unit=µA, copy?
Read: value=80 unit=µA
